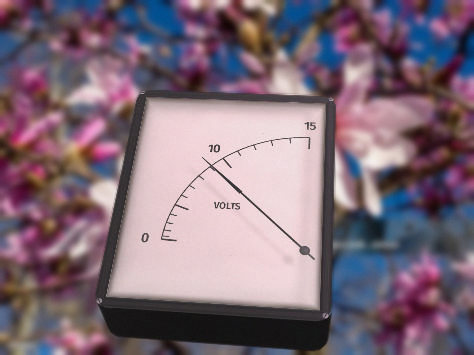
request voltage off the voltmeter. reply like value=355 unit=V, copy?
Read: value=9 unit=V
